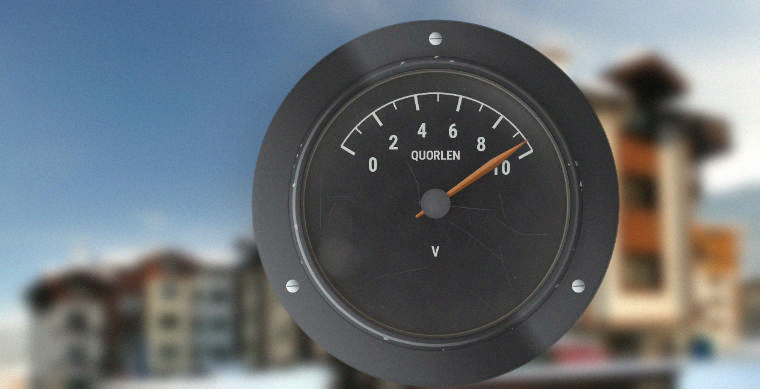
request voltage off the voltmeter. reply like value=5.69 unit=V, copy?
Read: value=9.5 unit=V
